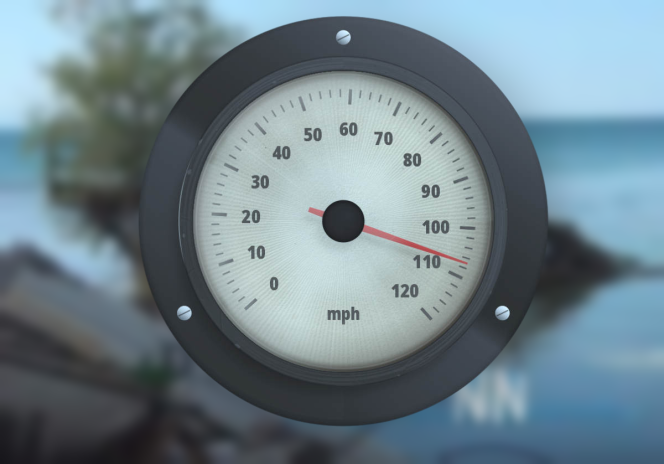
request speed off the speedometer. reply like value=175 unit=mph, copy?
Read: value=107 unit=mph
